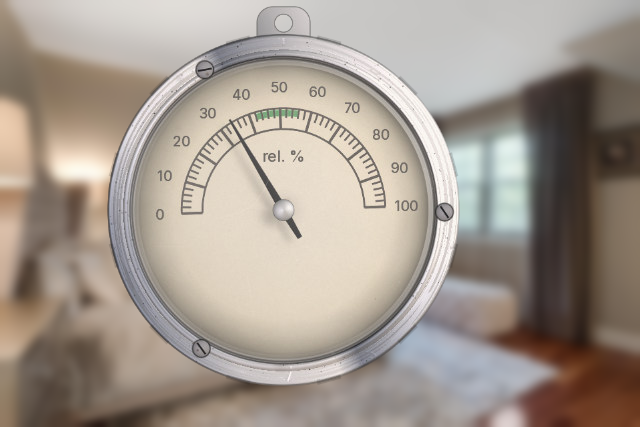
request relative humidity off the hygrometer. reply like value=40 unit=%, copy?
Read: value=34 unit=%
